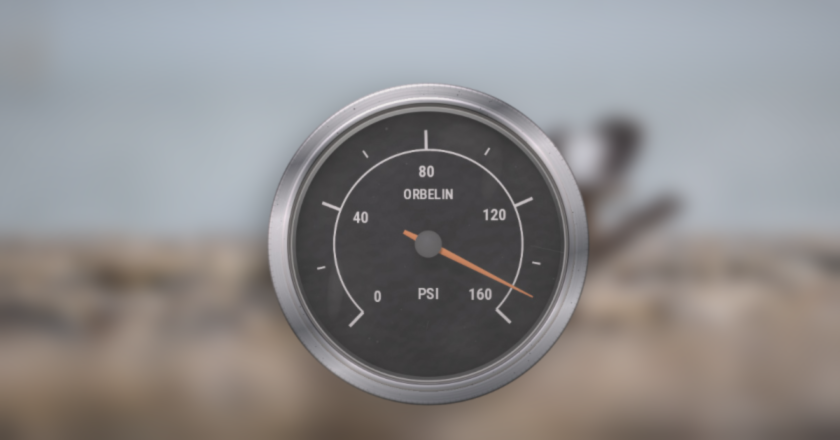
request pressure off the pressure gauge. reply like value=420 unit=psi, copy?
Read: value=150 unit=psi
